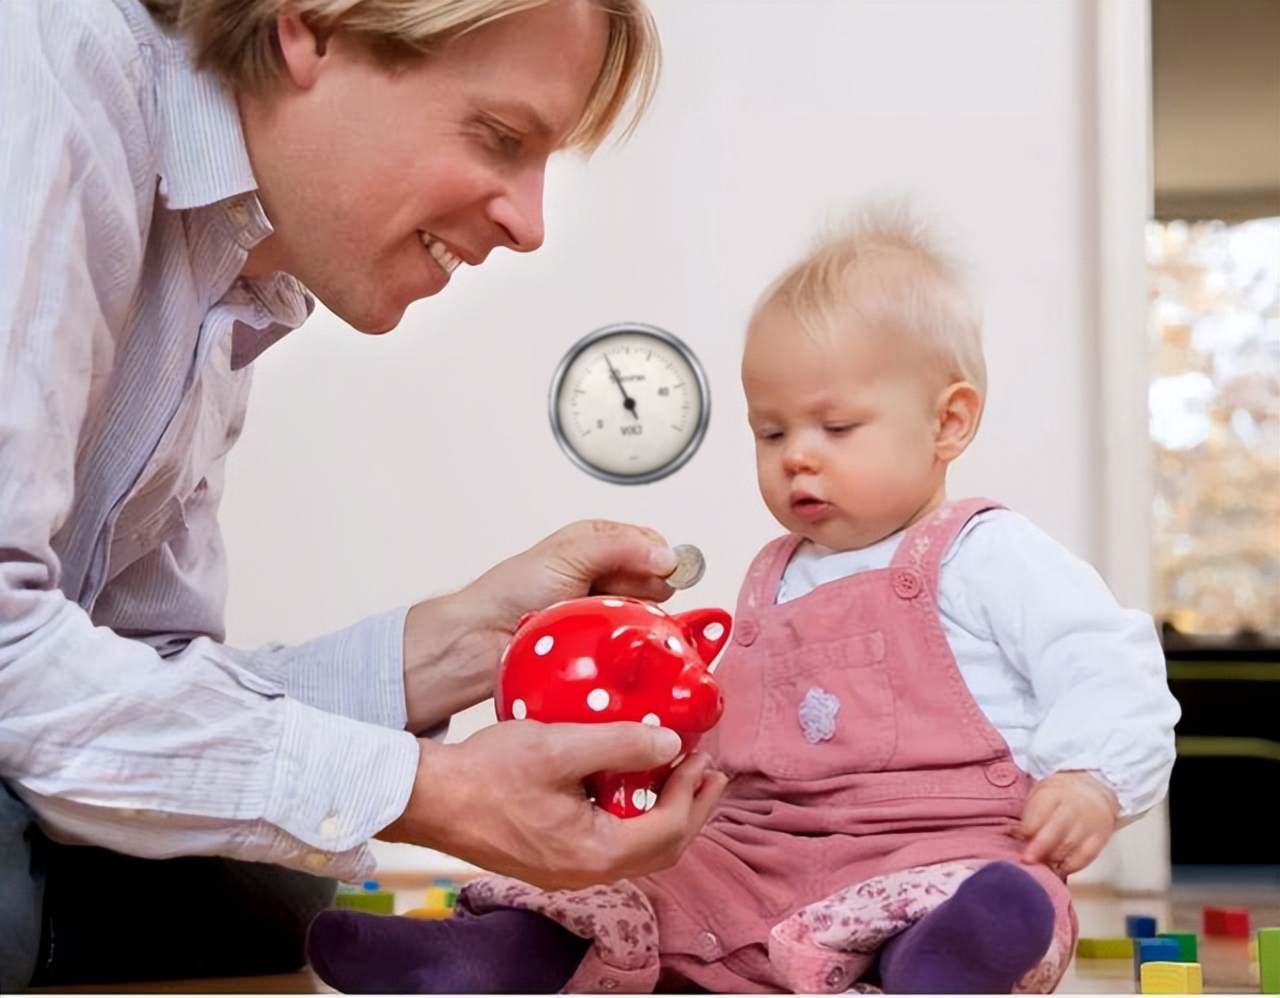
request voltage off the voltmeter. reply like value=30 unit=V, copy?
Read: value=20 unit=V
